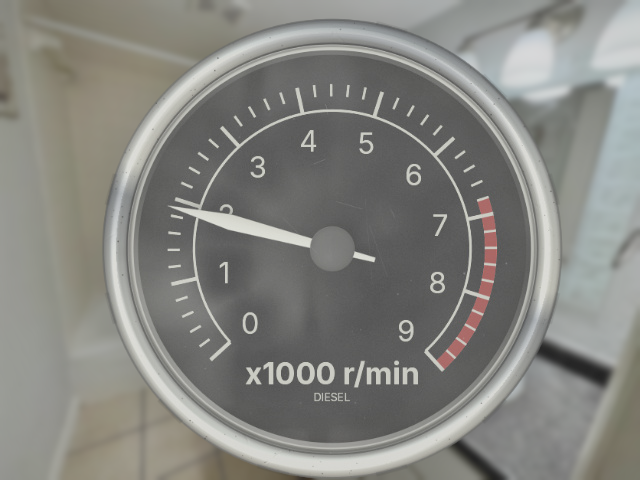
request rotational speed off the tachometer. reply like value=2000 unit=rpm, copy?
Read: value=1900 unit=rpm
